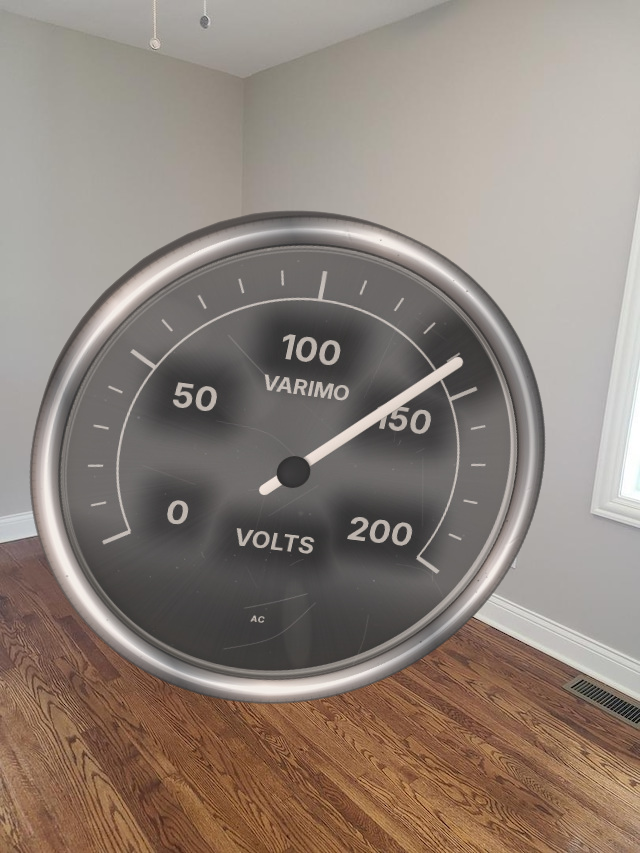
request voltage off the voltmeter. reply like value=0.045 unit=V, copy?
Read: value=140 unit=V
